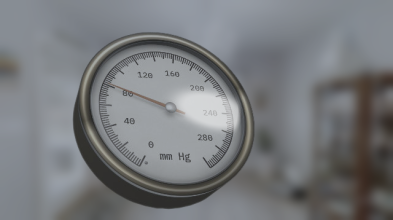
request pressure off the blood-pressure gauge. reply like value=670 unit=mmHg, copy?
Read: value=80 unit=mmHg
